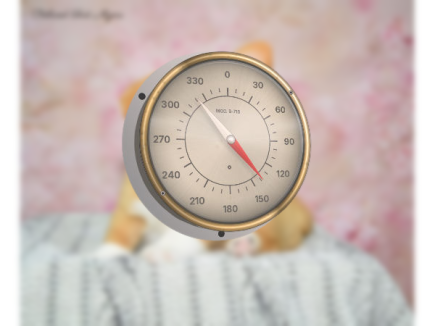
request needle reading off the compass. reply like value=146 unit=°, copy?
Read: value=140 unit=°
